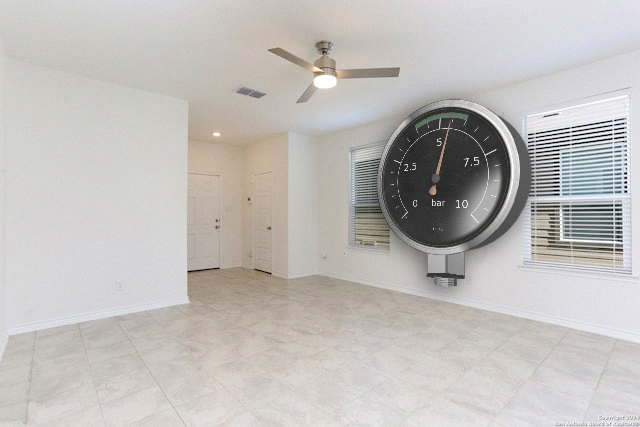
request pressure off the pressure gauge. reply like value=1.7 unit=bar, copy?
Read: value=5.5 unit=bar
